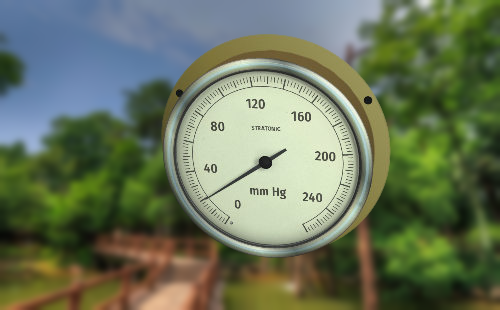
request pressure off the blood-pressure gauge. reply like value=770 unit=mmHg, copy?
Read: value=20 unit=mmHg
